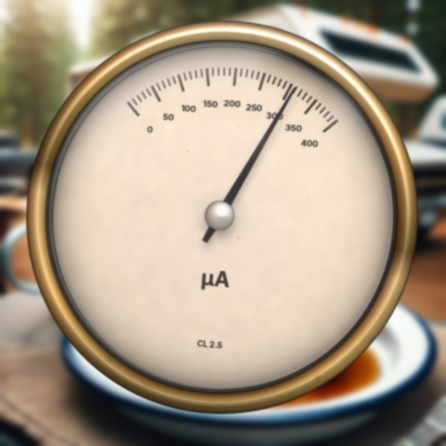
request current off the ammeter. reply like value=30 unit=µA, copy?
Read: value=310 unit=µA
